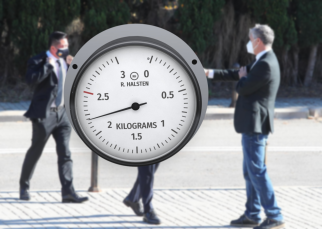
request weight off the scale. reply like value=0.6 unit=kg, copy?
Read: value=2.2 unit=kg
